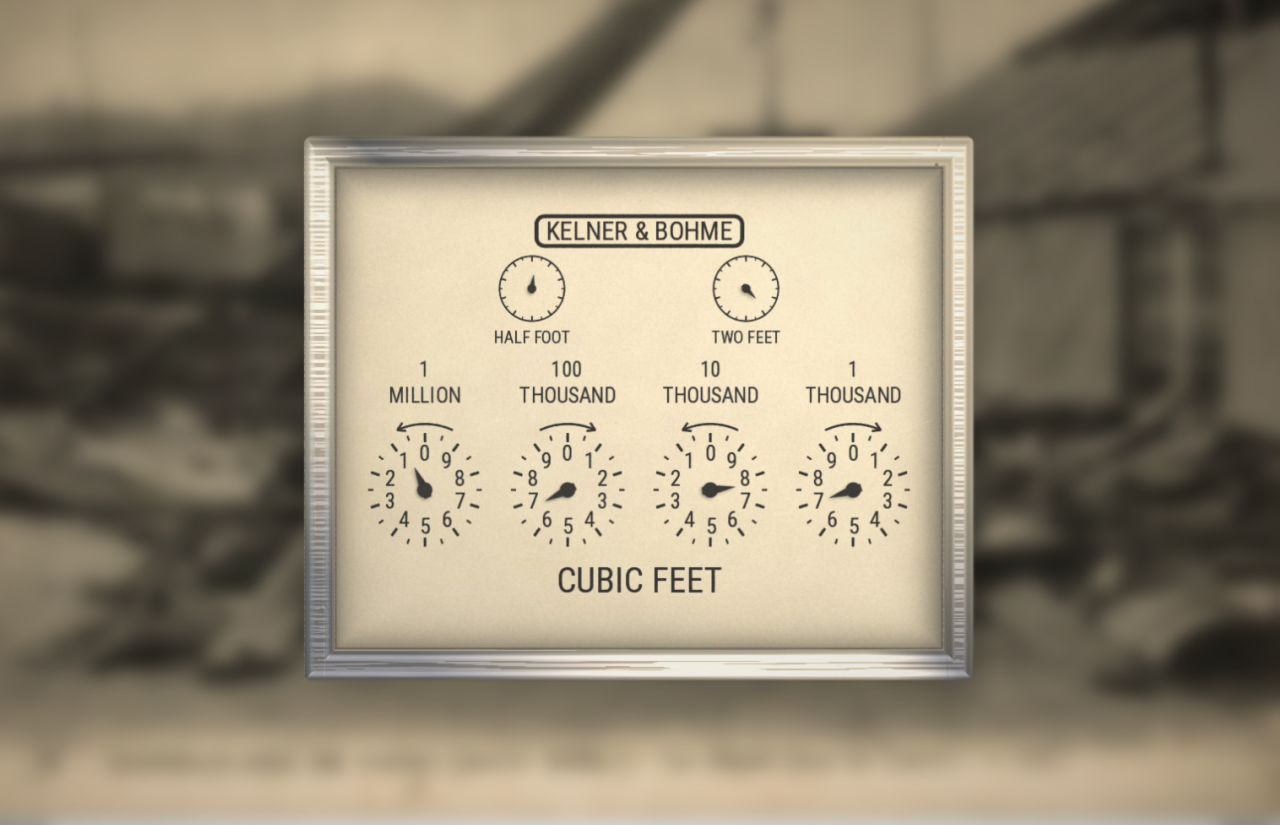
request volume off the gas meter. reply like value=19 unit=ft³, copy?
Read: value=67700 unit=ft³
